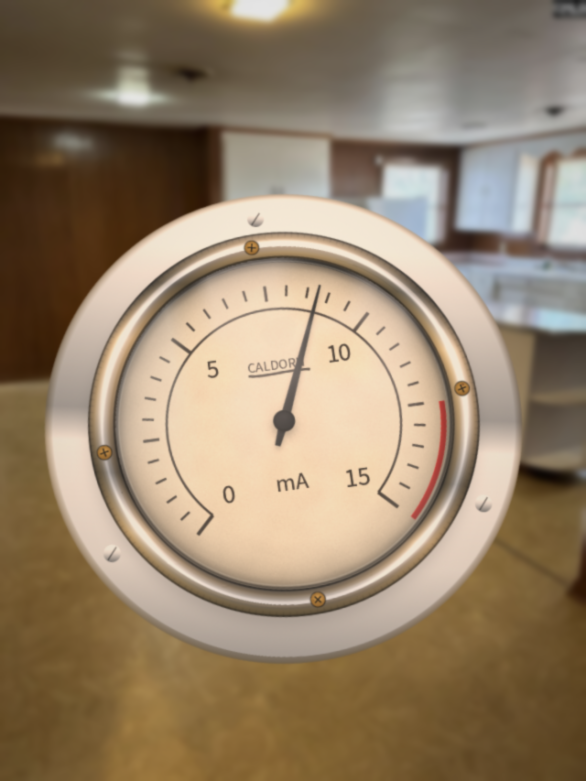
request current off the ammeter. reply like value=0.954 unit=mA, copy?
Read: value=8.75 unit=mA
